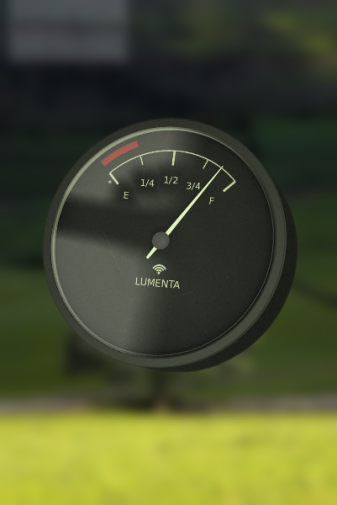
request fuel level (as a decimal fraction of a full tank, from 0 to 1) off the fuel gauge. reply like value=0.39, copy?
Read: value=0.875
